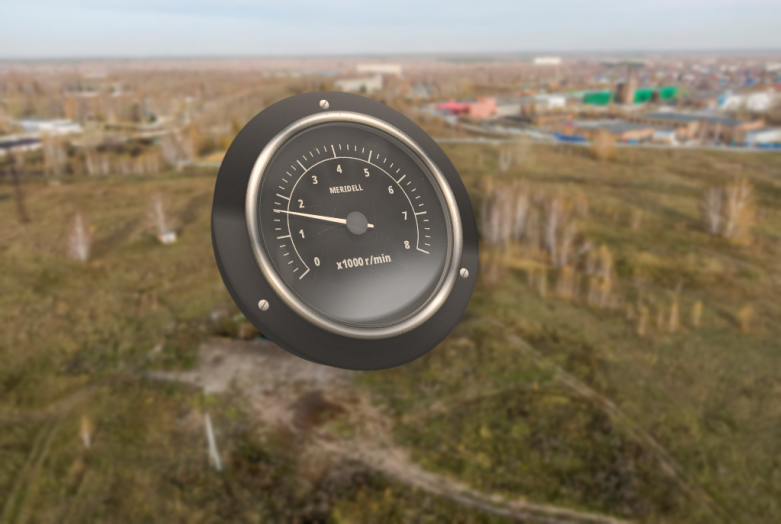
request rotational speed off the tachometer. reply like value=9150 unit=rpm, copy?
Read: value=1600 unit=rpm
